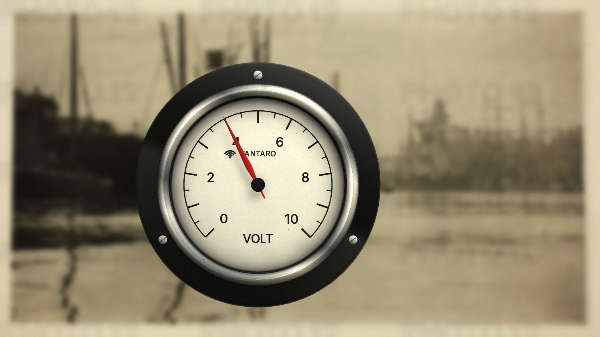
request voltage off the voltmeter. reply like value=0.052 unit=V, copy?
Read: value=4 unit=V
